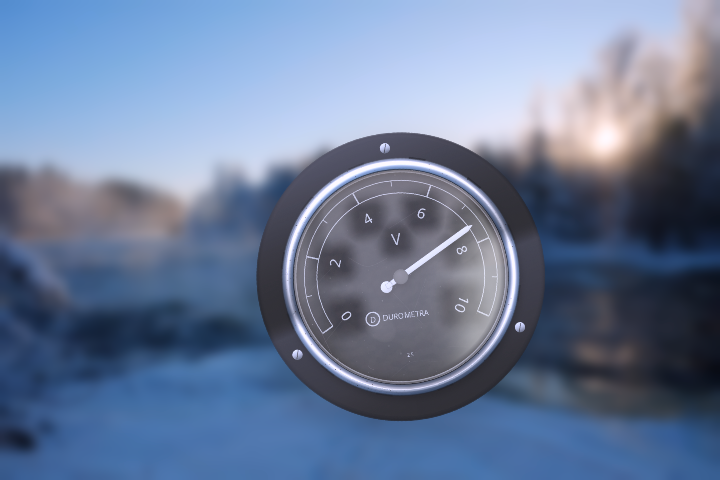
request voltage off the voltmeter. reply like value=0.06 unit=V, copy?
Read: value=7.5 unit=V
